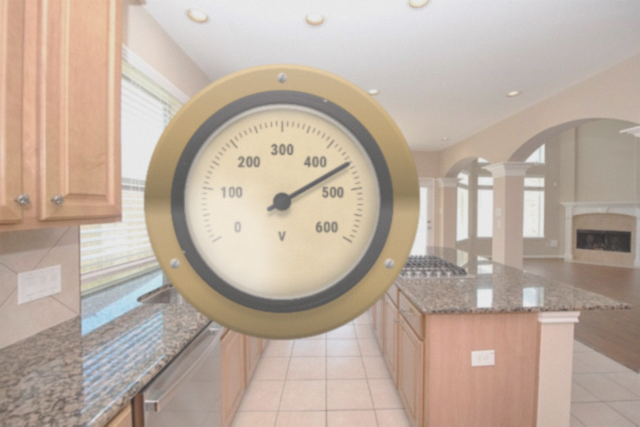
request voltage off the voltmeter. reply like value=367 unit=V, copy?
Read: value=450 unit=V
